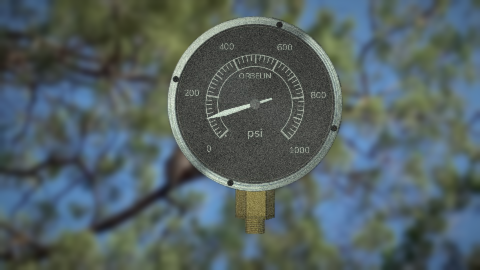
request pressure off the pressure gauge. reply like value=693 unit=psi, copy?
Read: value=100 unit=psi
